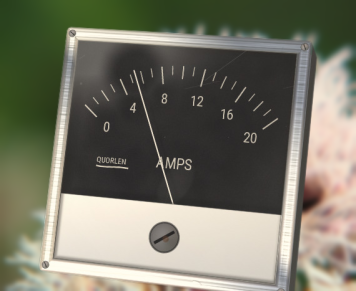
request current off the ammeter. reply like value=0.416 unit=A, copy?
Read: value=5.5 unit=A
